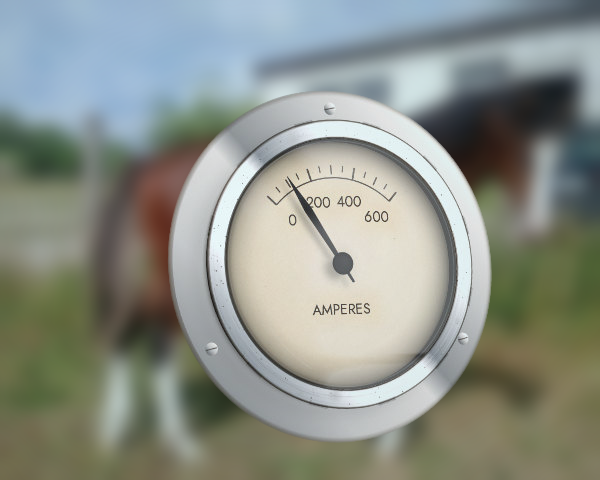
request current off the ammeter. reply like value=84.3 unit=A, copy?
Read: value=100 unit=A
